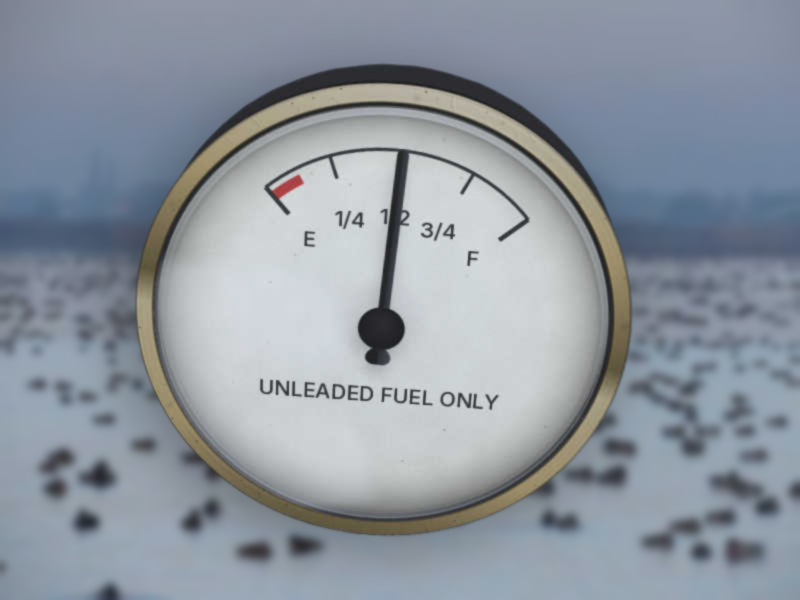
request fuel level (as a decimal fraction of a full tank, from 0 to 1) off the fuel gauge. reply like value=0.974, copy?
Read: value=0.5
